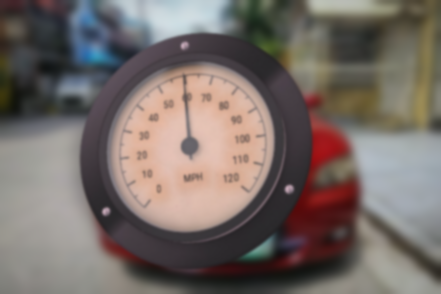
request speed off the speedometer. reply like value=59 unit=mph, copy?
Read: value=60 unit=mph
